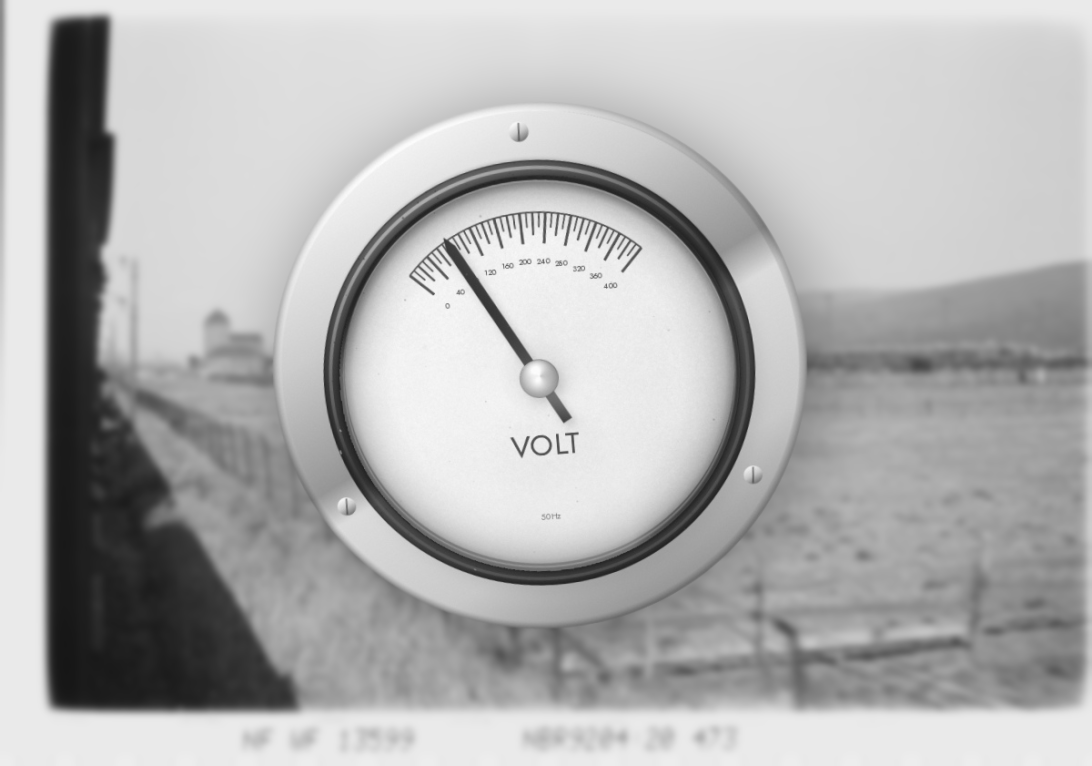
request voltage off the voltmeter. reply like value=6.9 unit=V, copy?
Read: value=80 unit=V
